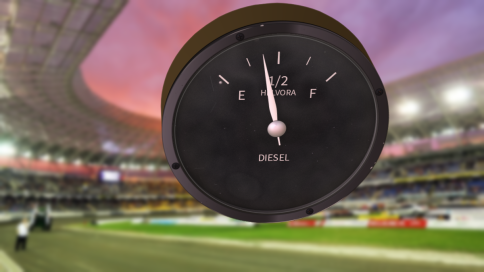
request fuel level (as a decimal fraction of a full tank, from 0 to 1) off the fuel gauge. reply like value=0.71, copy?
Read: value=0.375
